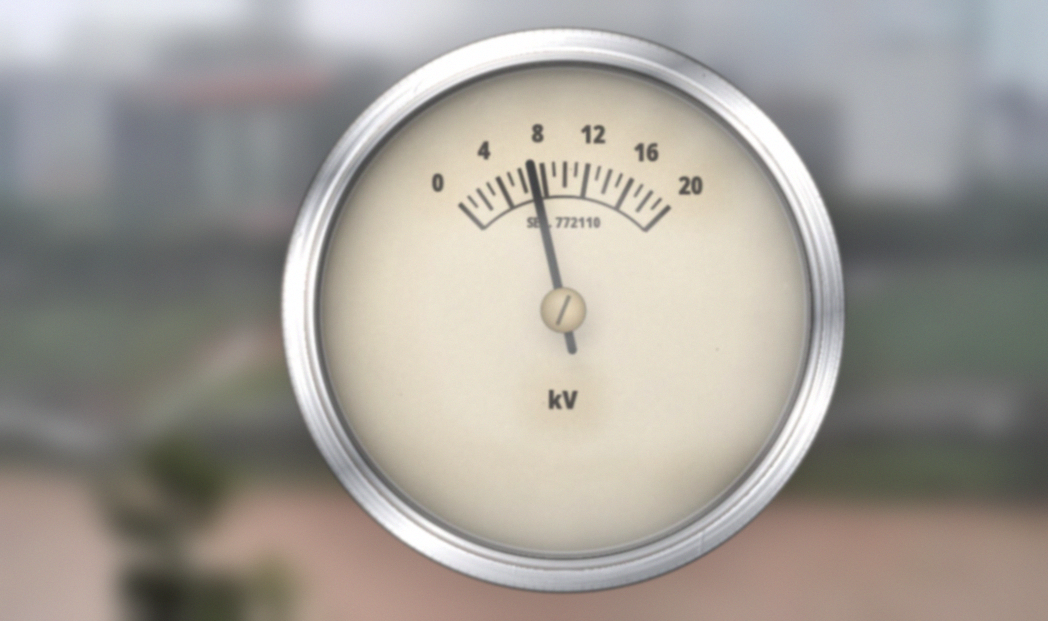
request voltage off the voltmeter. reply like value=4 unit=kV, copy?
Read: value=7 unit=kV
